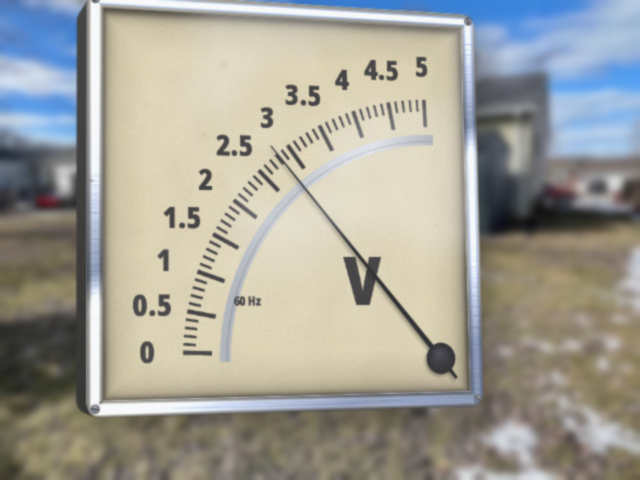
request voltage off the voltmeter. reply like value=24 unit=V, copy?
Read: value=2.8 unit=V
